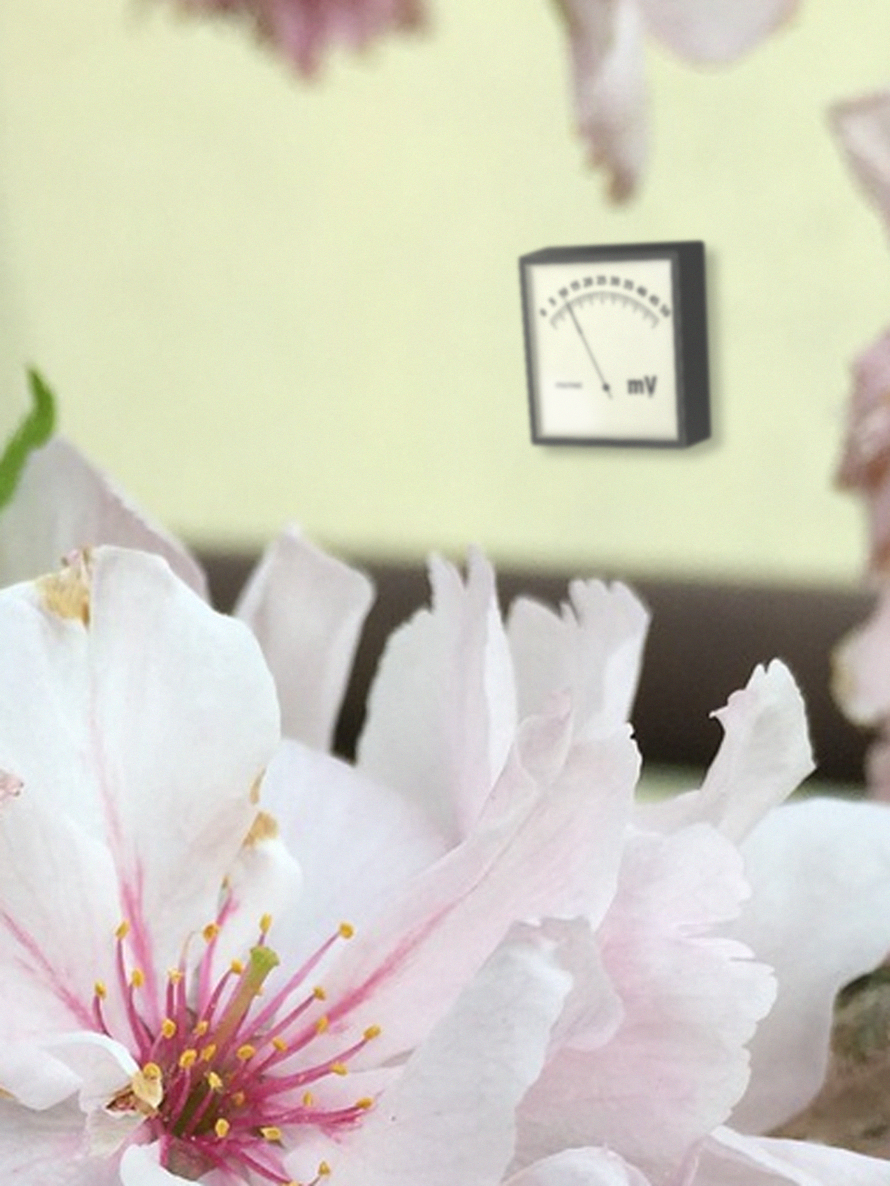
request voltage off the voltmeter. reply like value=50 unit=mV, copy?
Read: value=10 unit=mV
